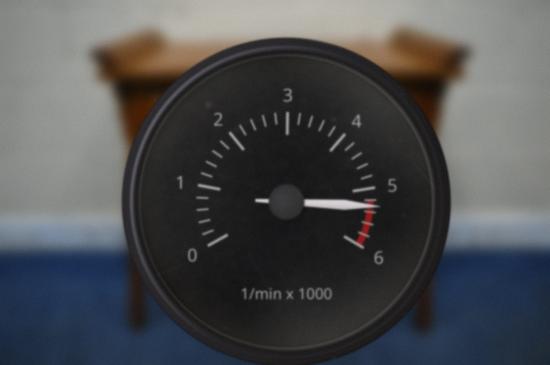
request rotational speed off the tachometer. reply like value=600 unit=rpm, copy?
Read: value=5300 unit=rpm
